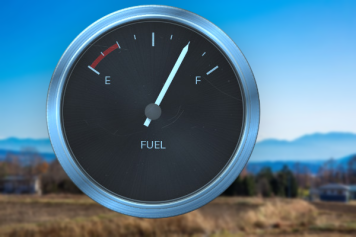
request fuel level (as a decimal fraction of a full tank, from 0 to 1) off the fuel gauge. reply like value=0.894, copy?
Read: value=0.75
